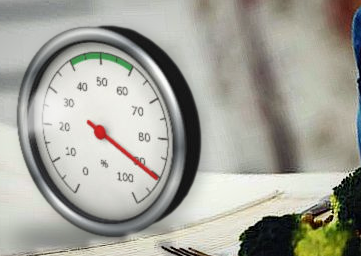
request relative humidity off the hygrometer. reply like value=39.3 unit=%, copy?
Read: value=90 unit=%
